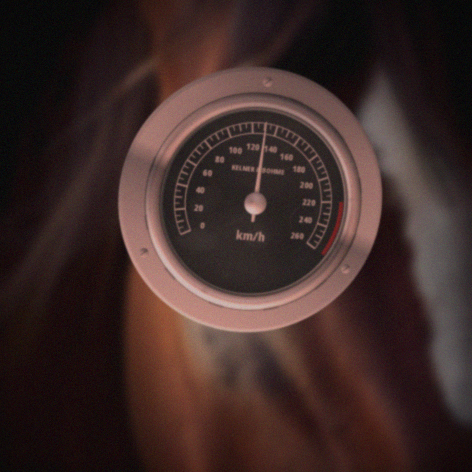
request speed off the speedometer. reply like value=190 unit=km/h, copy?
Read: value=130 unit=km/h
